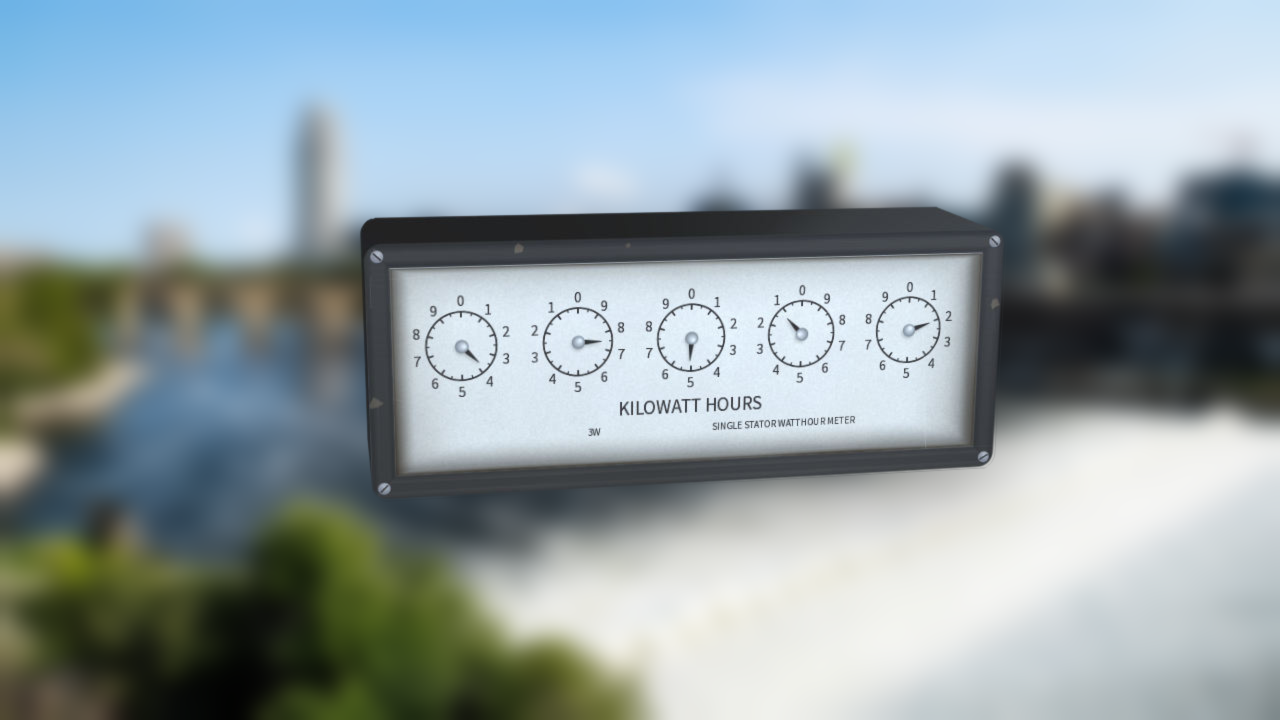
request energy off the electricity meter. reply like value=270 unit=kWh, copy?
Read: value=37512 unit=kWh
